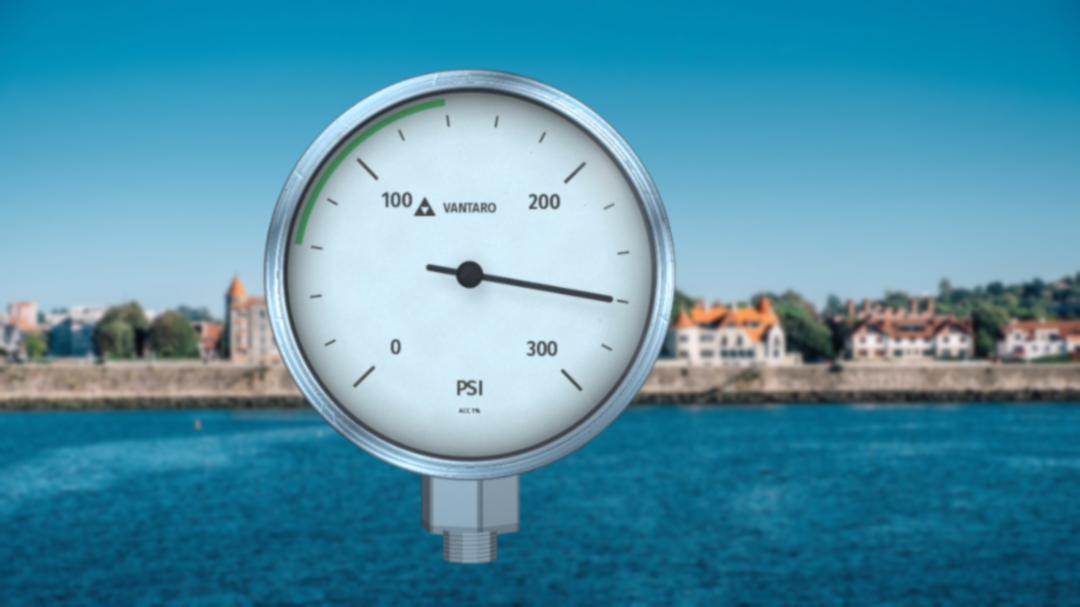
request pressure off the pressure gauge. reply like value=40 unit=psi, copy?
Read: value=260 unit=psi
